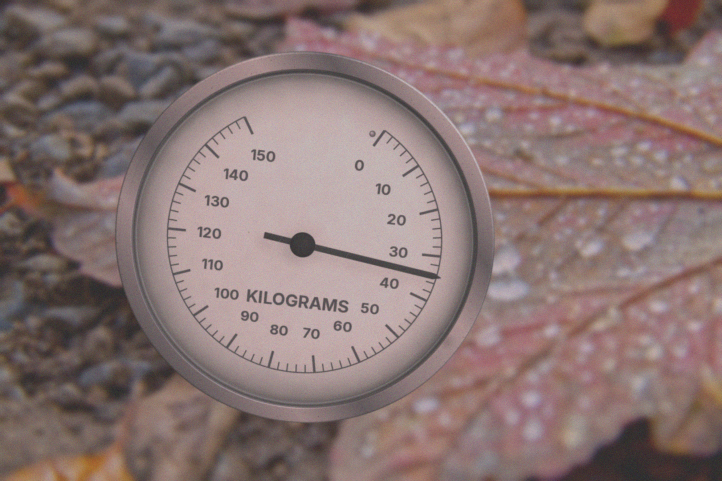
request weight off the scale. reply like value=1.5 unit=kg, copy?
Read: value=34 unit=kg
